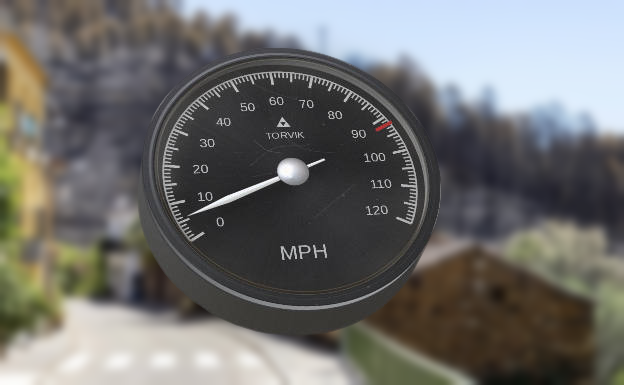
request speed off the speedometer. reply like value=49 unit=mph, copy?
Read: value=5 unit=mph
